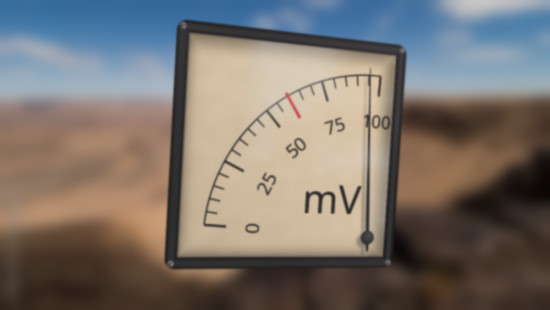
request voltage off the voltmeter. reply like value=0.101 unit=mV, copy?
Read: value=95 unit=mV
